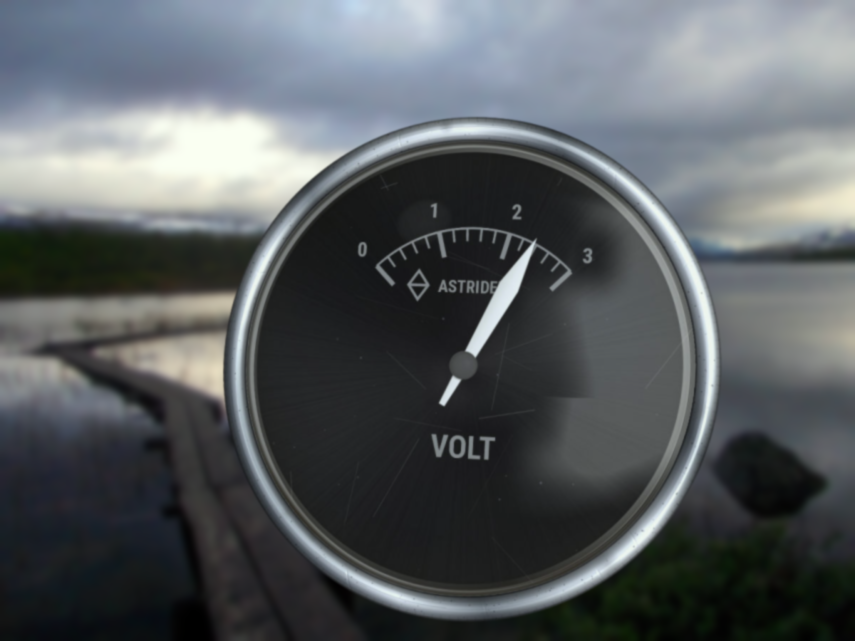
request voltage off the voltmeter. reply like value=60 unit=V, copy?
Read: value=2.4 unit=V
